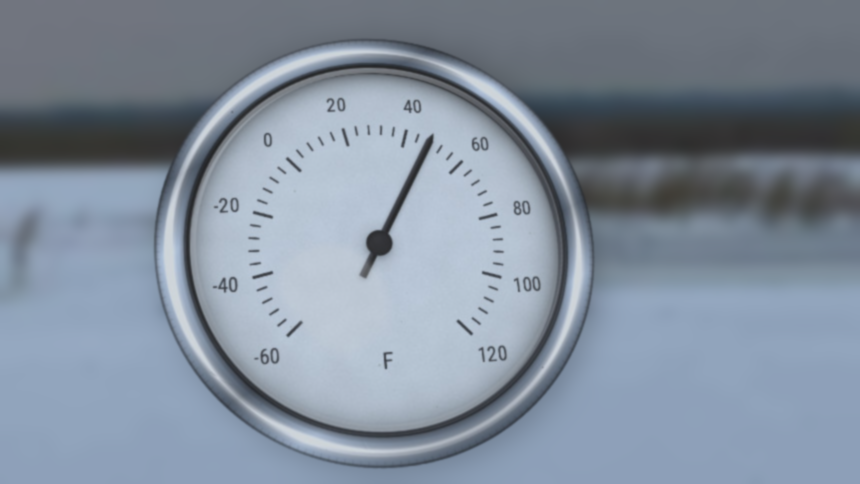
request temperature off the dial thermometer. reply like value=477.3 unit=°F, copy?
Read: value=48 unit=°F
